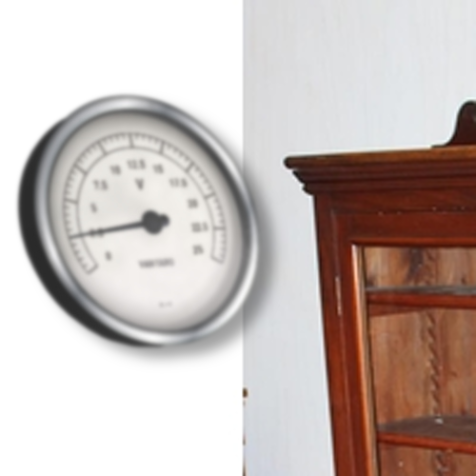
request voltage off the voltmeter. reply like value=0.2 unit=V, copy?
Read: value=2.5 unit=V
